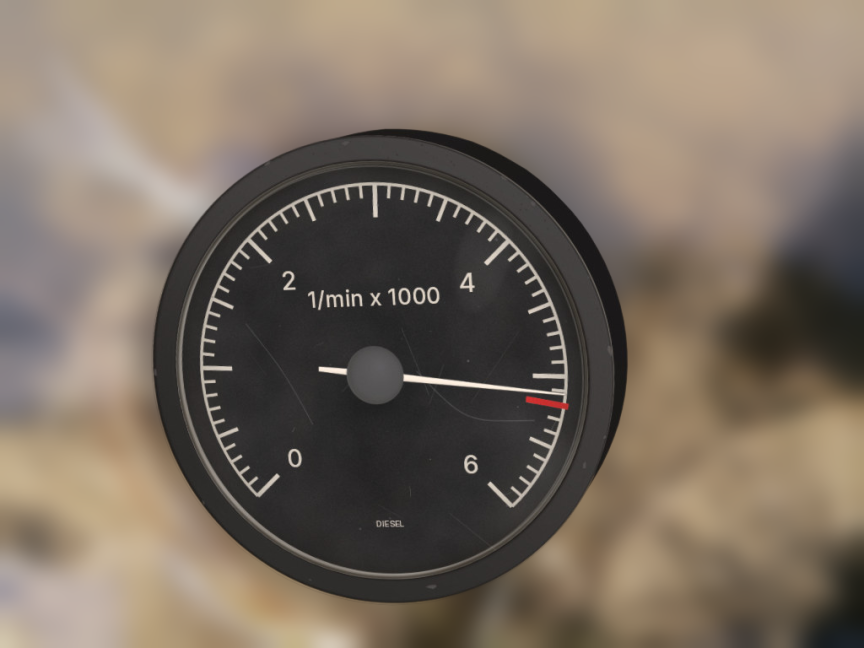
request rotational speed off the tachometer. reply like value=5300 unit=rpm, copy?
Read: value=5100 unit=rpm
